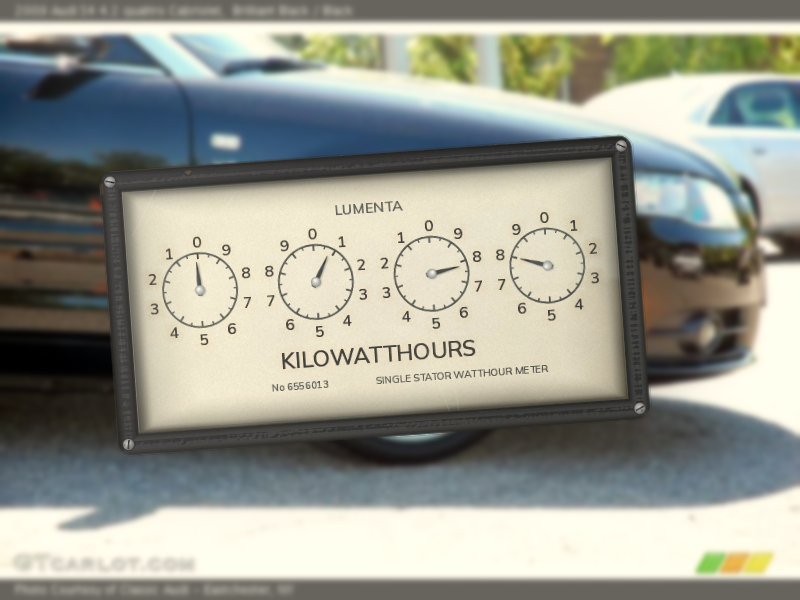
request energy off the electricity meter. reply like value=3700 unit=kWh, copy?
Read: value=78 unit=kWh
